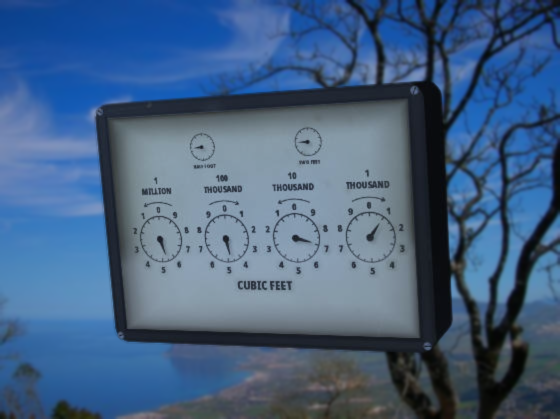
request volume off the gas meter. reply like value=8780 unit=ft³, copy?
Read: value=547100 unit=ft³
